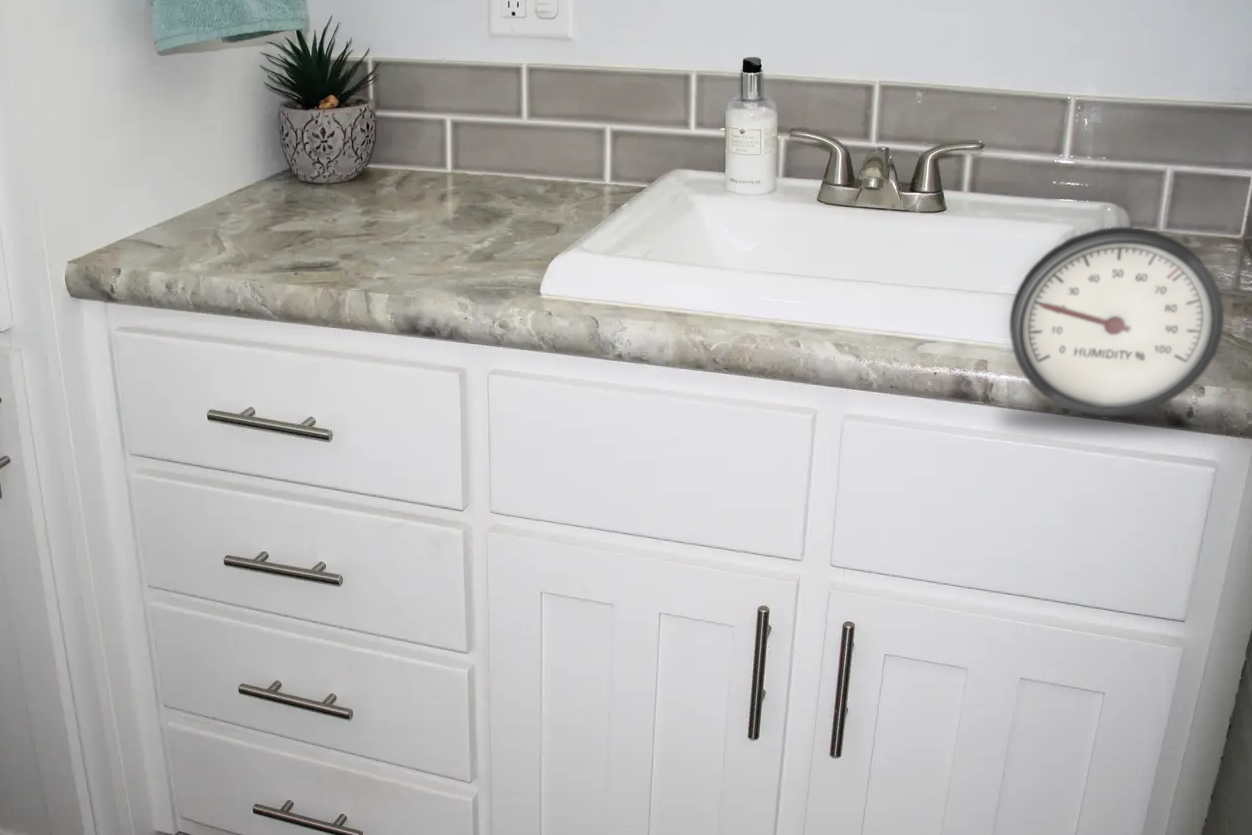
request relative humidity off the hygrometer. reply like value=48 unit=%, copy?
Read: value=20 unit=%
